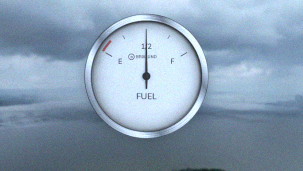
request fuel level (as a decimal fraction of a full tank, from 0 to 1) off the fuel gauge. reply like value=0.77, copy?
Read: value=0.5
